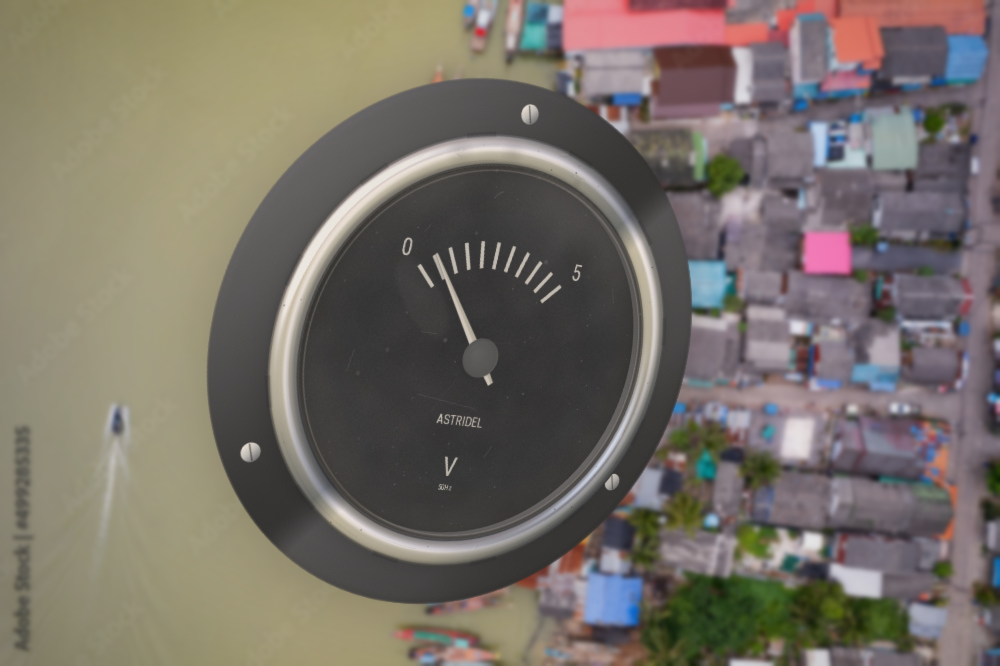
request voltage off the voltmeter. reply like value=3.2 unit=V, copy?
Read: value=0.5 unit=V
